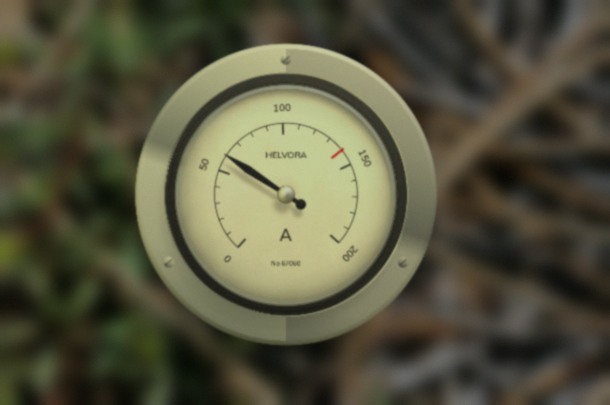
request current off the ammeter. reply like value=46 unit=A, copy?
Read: value=60 unit=A
